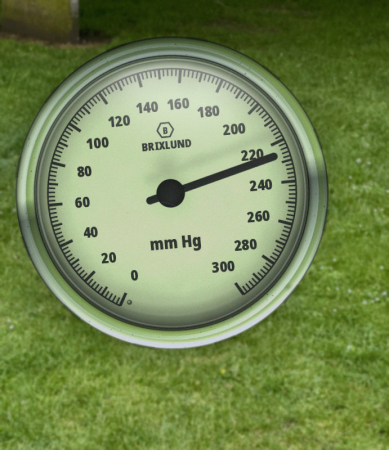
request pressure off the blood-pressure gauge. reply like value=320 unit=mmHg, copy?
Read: value=226 unit=mmHg
